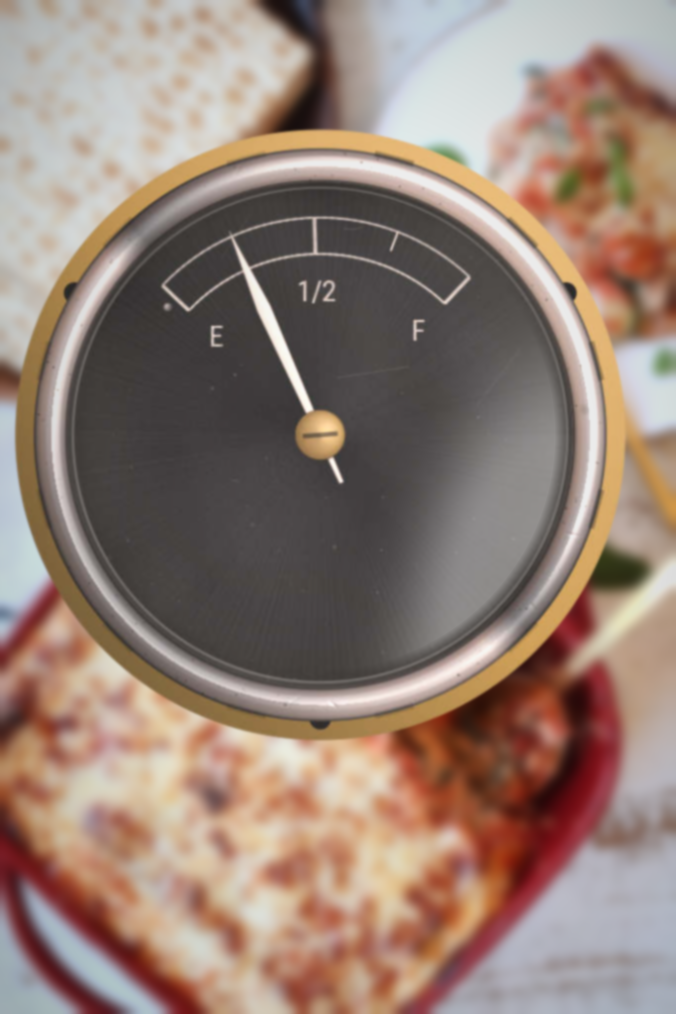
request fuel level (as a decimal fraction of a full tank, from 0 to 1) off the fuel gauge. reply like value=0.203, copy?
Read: value=0.25
